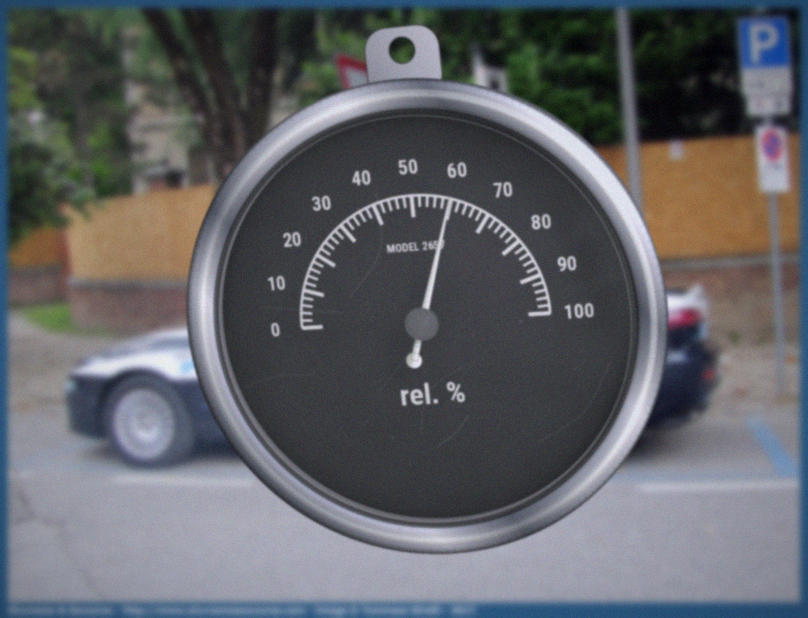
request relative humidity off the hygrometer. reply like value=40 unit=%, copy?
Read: value=60 unit=%
